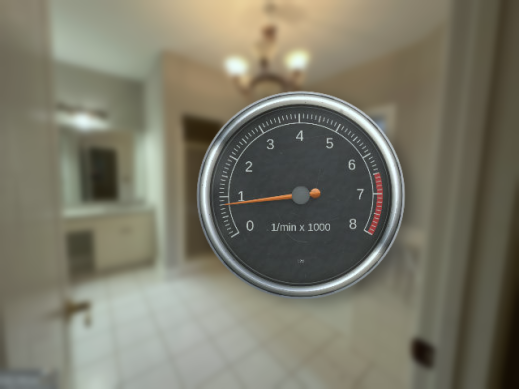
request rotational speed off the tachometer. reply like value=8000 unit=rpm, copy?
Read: value=800 unit=rpm
